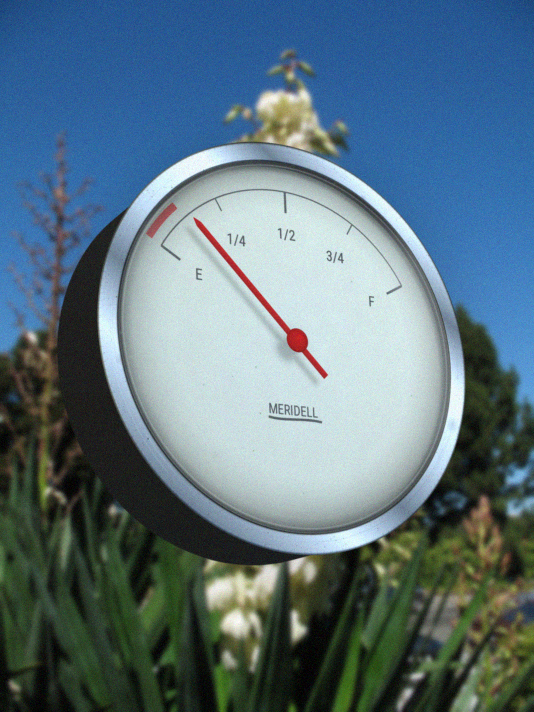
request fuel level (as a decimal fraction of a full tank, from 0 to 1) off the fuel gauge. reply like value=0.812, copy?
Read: value=0.125
